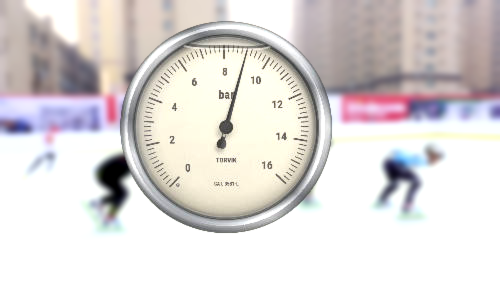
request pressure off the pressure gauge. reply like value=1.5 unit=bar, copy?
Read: value=9 unit=bar
